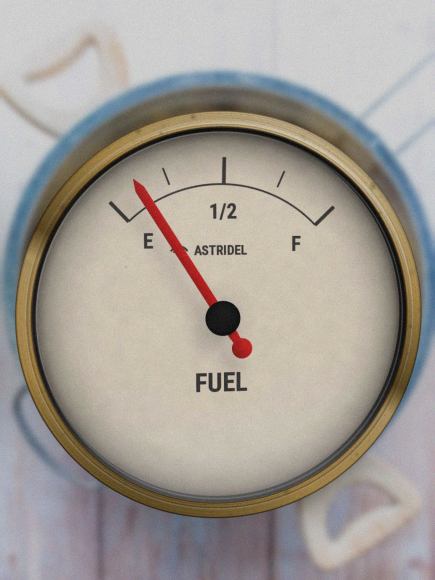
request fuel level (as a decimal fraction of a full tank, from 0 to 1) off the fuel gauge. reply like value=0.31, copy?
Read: value=0.125
